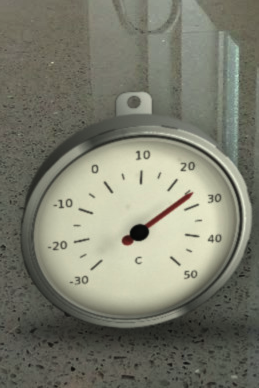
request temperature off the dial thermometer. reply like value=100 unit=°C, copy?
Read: value=25 unit=°C
